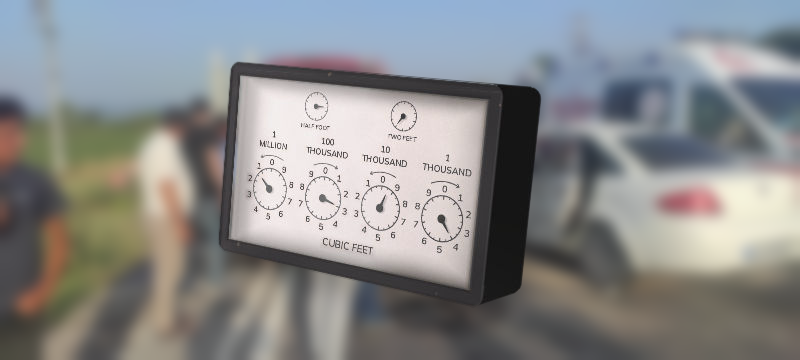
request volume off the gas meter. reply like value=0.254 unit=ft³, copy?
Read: value=129400 unit=ft³
